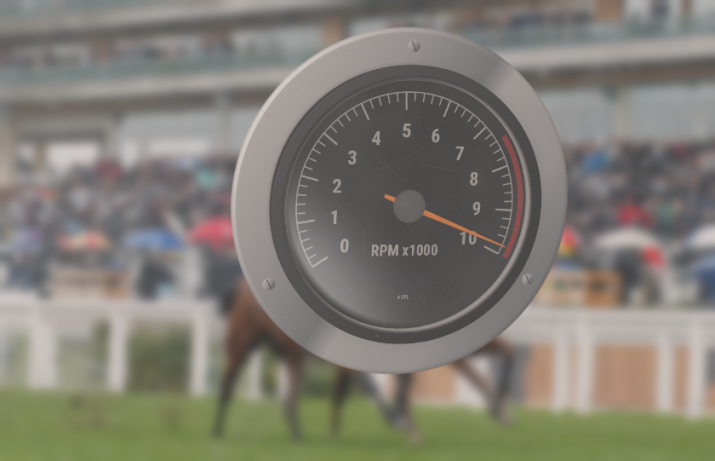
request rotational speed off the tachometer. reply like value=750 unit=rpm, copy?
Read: value=9800 unit=rpm
